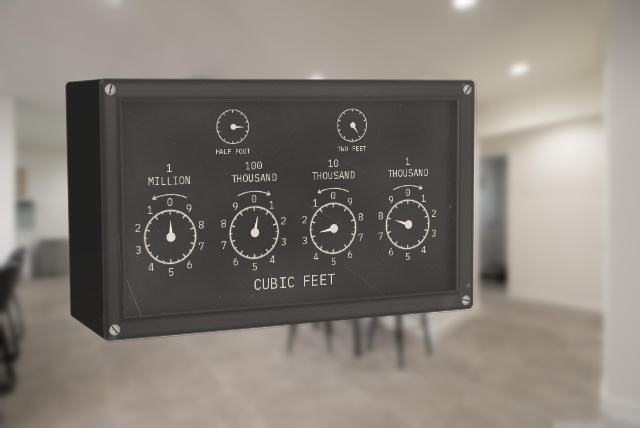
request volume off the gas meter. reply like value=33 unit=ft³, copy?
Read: value=2800 unit=ft³
